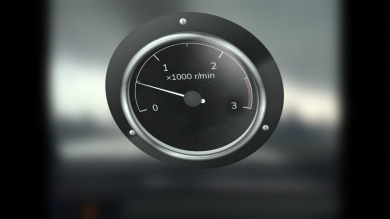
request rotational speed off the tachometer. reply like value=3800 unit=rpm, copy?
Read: value=500 unit=rpm
